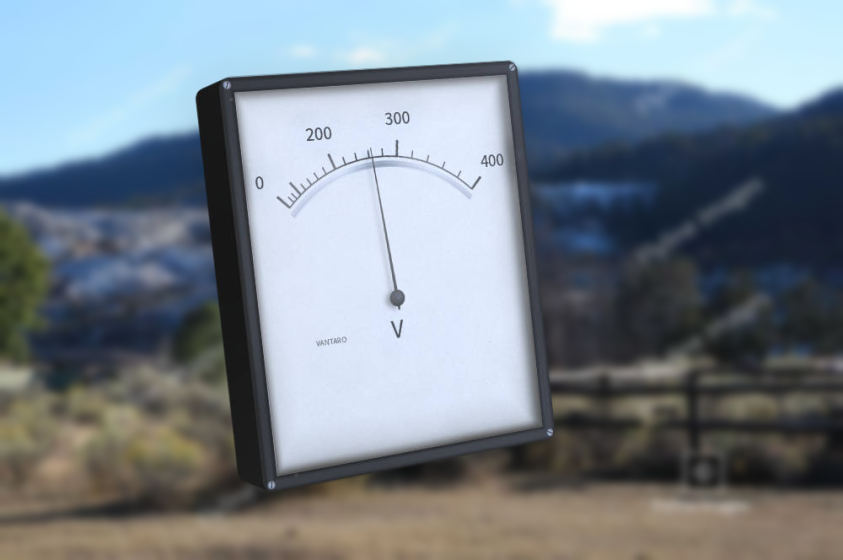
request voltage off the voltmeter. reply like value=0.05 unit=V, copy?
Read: value=260 unit=V
